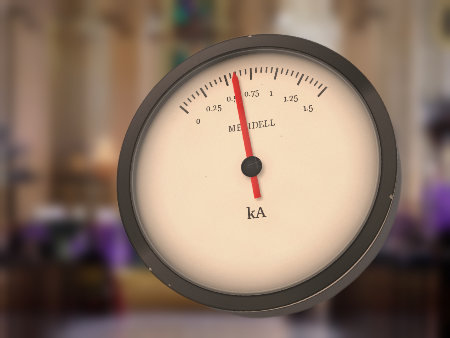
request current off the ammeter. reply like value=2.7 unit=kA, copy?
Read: value=0.6 unit=kA
